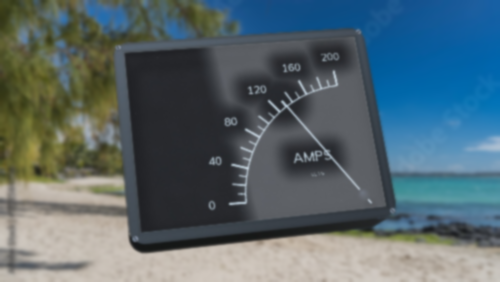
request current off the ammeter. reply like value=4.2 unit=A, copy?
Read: value=130 unit=A
